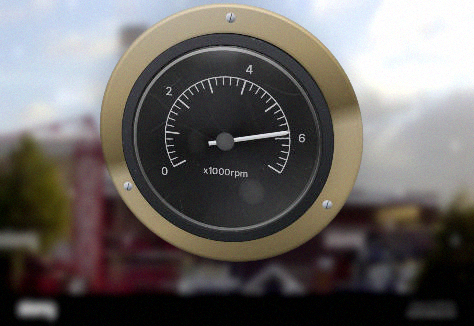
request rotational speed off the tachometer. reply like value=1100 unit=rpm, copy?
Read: value=5800 unit=rpm
